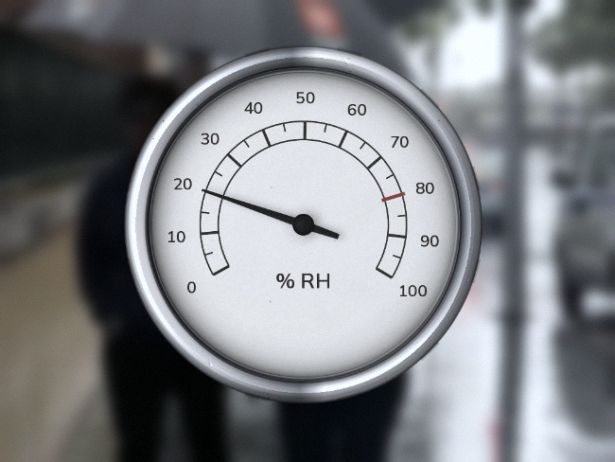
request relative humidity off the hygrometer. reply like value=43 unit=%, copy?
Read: value=20 unit=%
